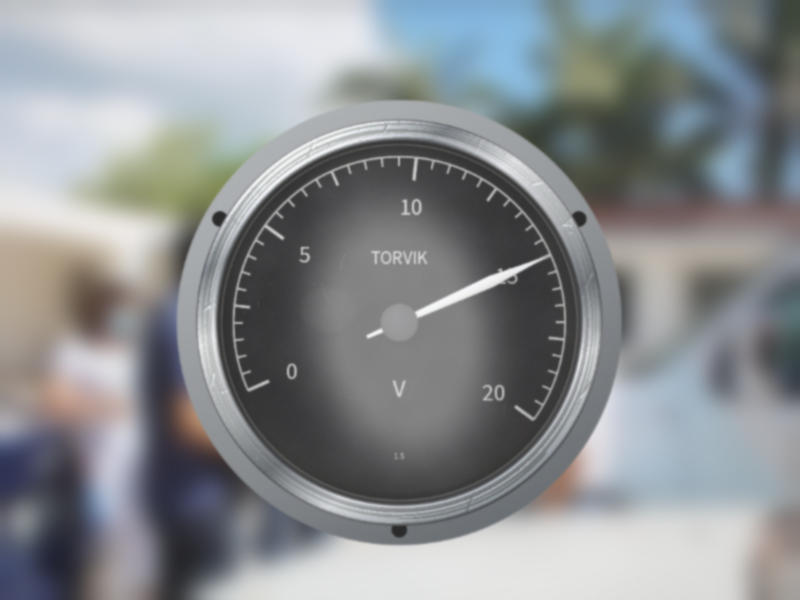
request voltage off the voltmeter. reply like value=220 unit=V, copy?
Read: value=15 unit=V
